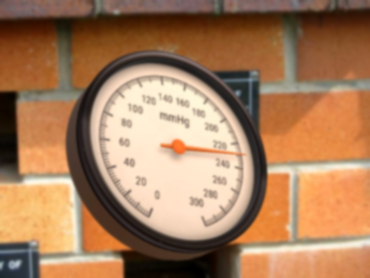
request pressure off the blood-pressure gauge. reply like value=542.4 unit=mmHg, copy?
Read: value=230 unit=mmHg
